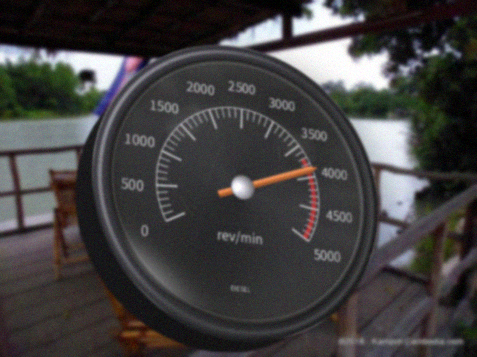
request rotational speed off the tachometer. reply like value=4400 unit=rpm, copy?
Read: value=3900 unit=rpm
